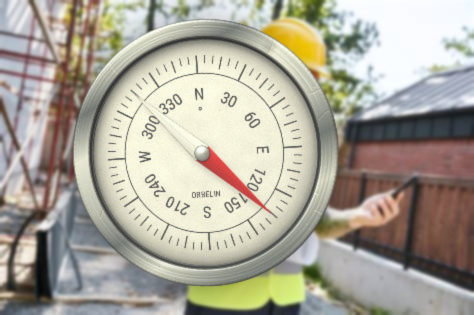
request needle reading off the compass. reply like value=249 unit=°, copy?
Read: value=135 unit=°
